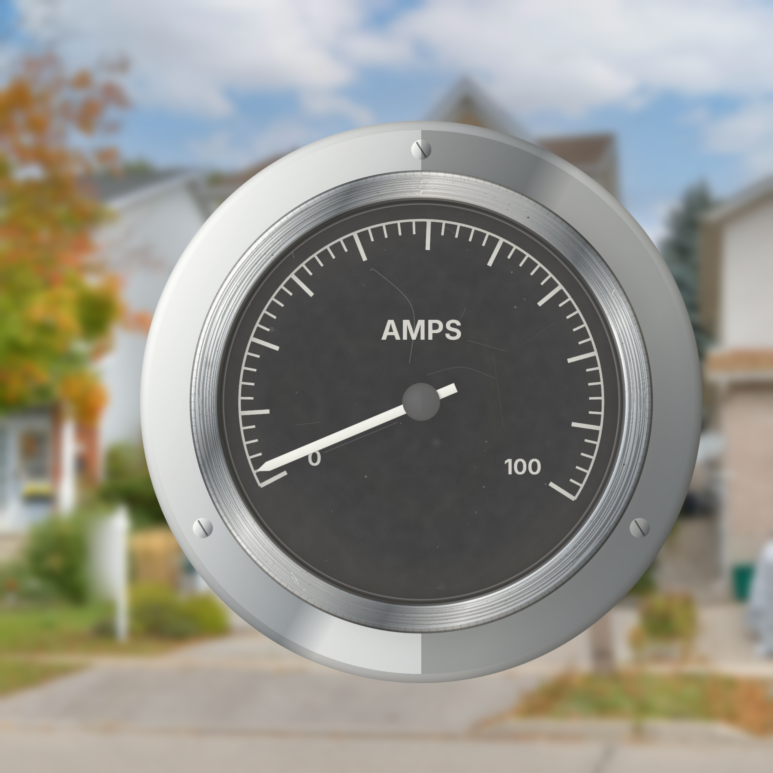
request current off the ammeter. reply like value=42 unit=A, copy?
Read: value=2 unit=A
